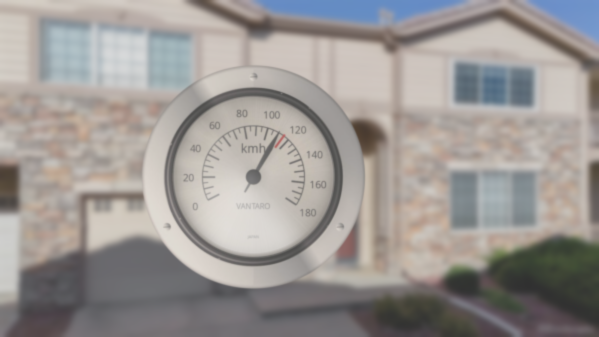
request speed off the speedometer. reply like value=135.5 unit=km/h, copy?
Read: value=110 unit=km/h
